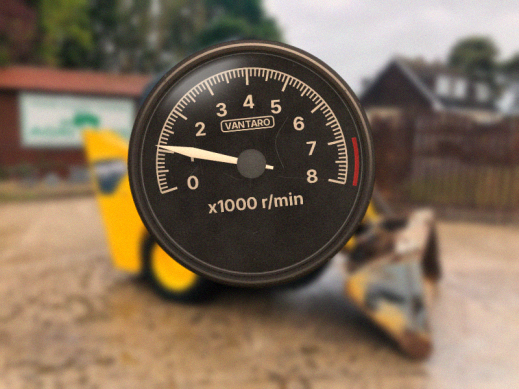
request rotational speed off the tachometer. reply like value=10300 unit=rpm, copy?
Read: value=1100 unit=rpm
